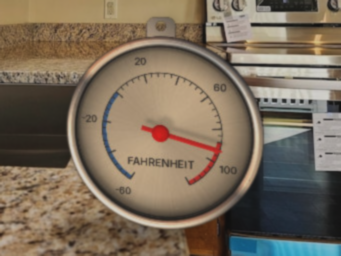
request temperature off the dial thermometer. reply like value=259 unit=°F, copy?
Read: value=92 unit=°F
